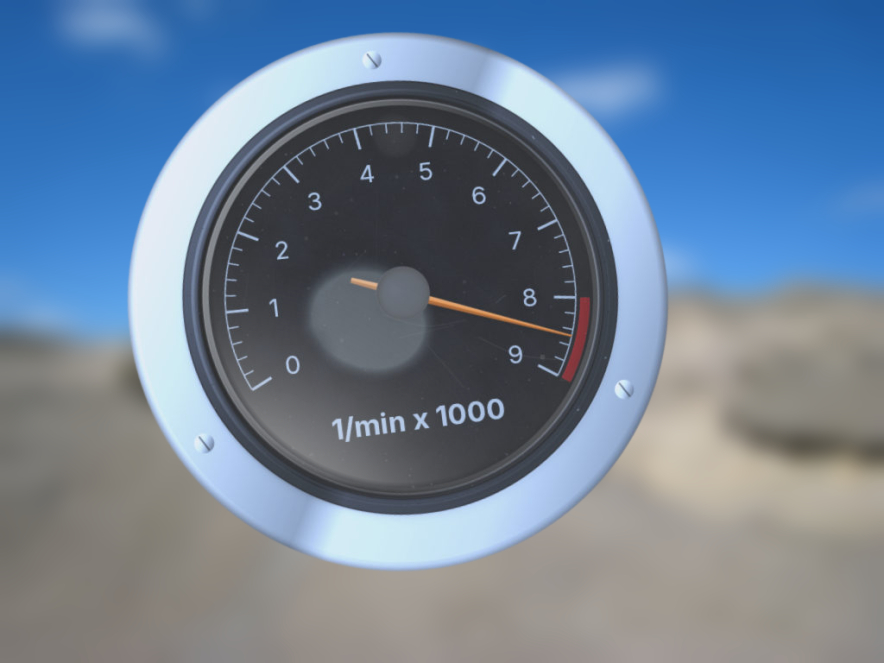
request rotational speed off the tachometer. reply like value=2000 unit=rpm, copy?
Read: value=8500 unit=rpm
